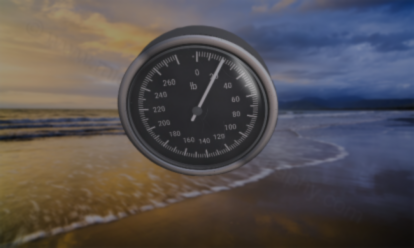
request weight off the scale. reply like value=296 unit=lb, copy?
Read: value=20 unit=lb
